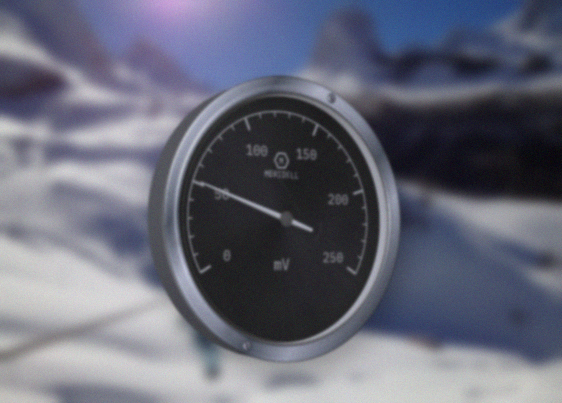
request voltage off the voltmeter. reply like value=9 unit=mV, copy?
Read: value=50 unit=mV
